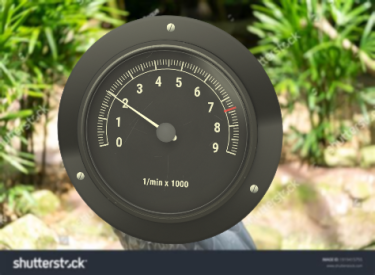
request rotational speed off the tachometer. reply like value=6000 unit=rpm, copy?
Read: value=2000 unit=rpm
